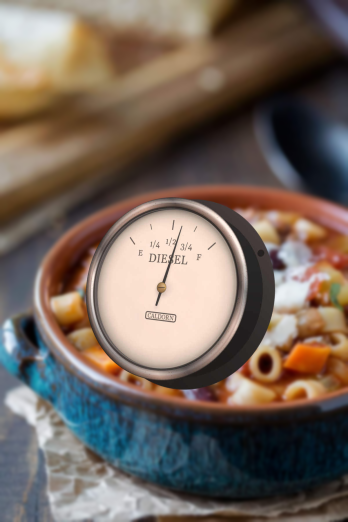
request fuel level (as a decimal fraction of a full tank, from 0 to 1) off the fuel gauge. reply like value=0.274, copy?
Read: value=0.625
